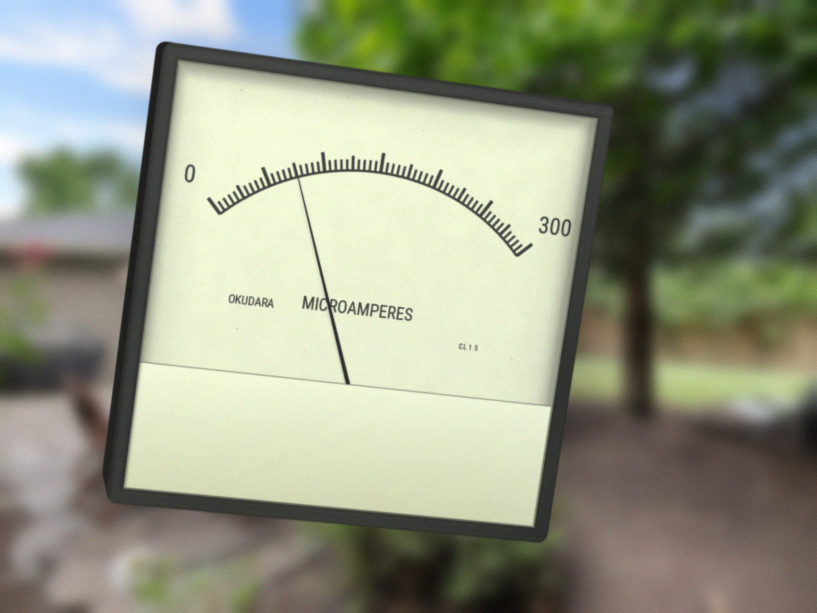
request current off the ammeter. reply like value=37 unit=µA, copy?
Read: value=75 unit=µA
